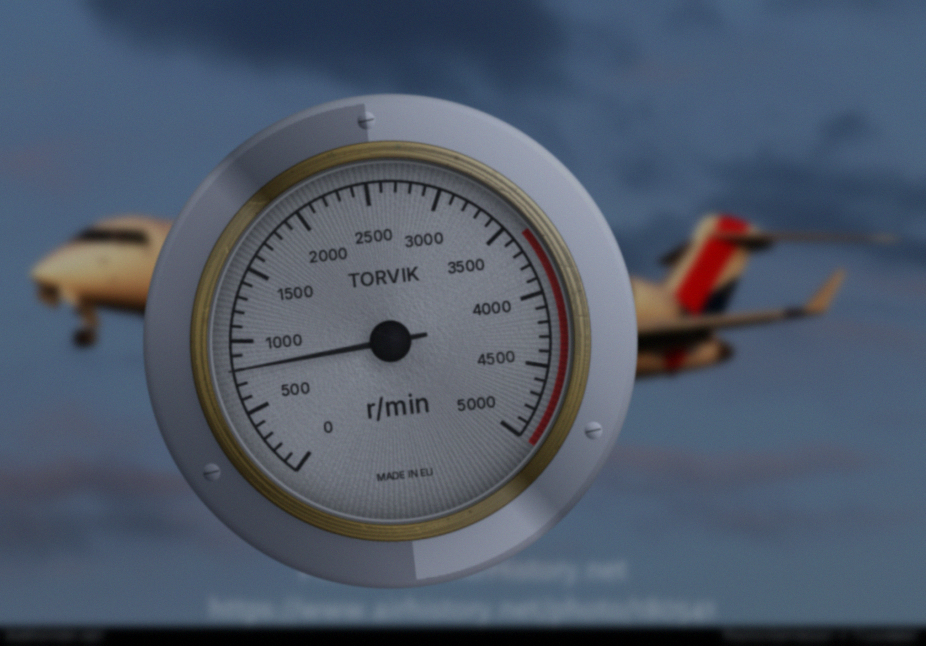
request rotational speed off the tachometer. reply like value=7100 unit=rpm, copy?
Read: value=800 unit=rpm
